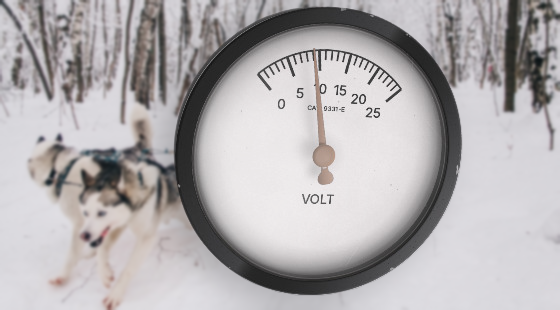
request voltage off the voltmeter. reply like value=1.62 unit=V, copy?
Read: value=9 unit=V
